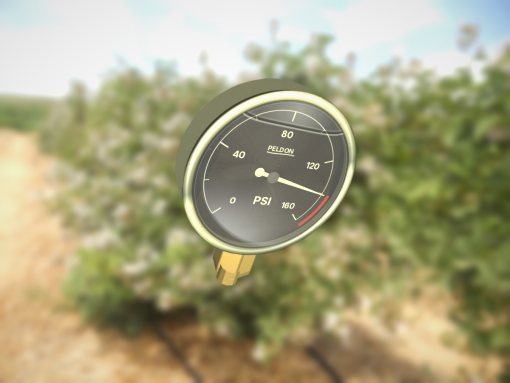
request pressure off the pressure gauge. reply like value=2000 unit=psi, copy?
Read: value=140 unit=psi
